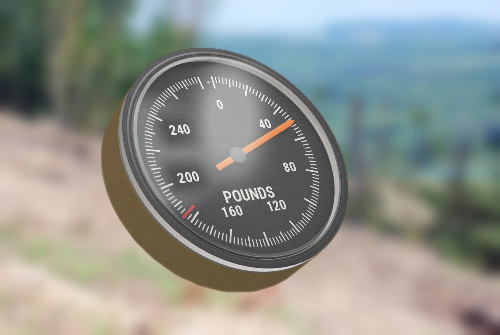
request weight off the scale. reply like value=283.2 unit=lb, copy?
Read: value=50 unit=lb
